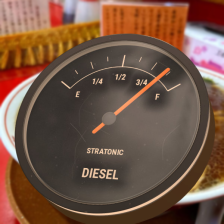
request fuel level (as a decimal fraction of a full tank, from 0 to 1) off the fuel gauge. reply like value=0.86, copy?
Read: value=0.875
